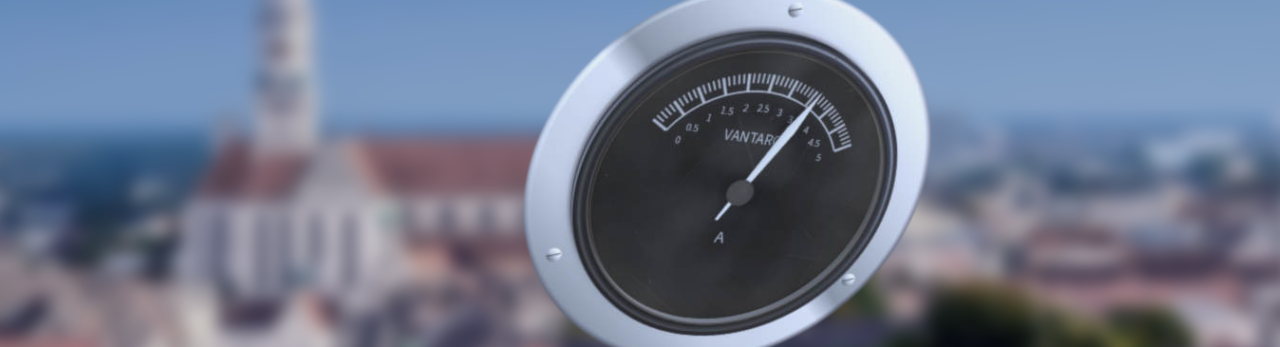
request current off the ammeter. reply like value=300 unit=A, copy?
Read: value=3.5 unit=A
